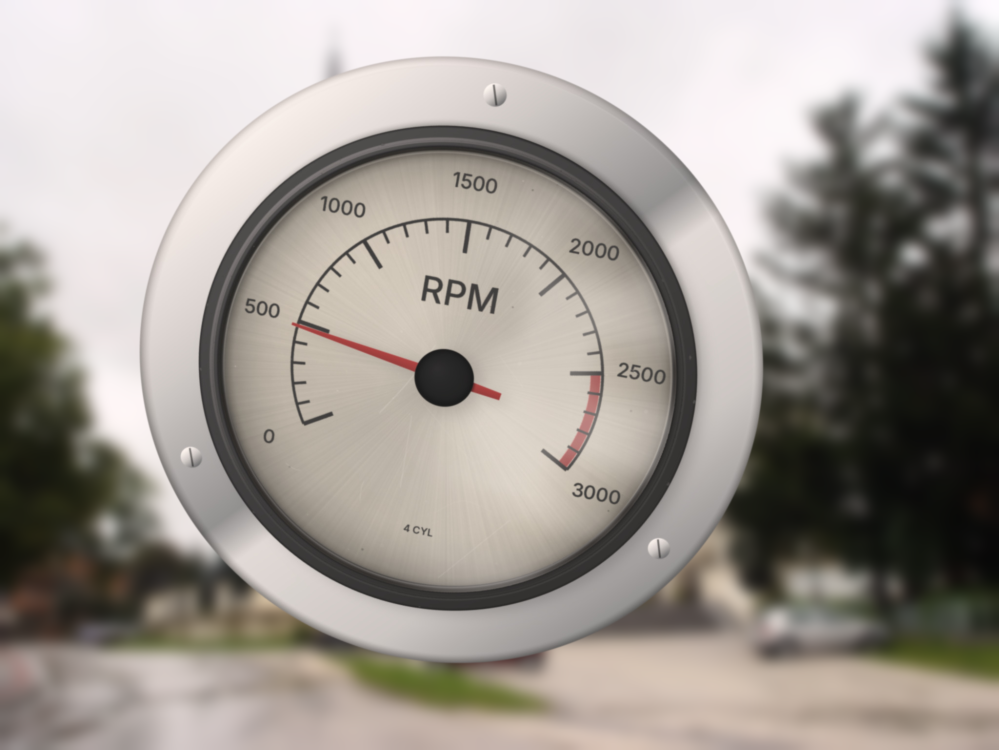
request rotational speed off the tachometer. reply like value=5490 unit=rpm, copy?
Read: value=500 unit=rpm
